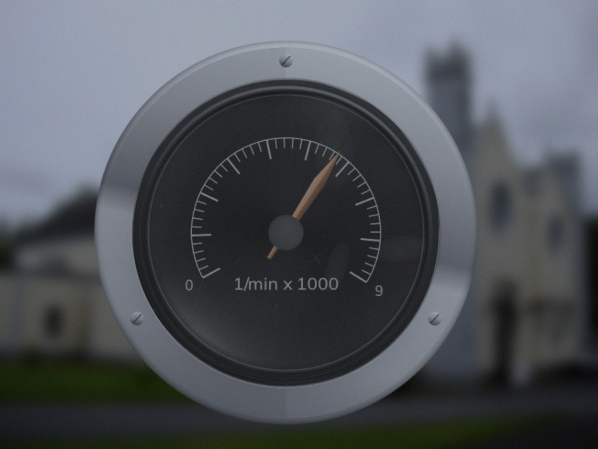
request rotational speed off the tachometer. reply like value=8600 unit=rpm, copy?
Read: value=5700 unit=rpm
